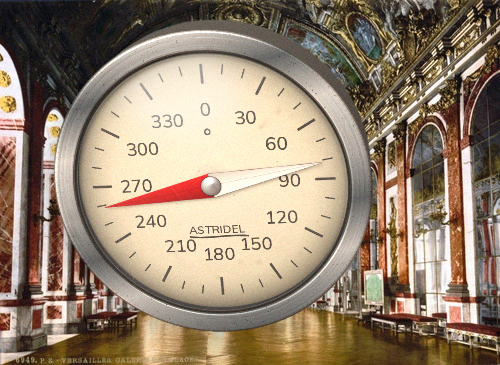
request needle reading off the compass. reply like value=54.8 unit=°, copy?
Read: value=260 unit=°
